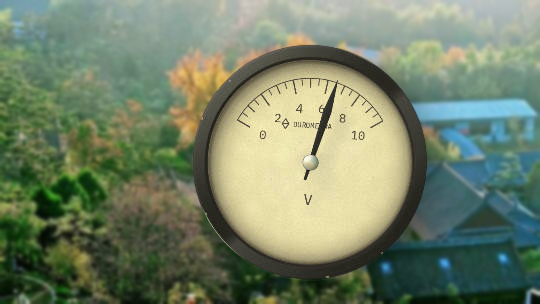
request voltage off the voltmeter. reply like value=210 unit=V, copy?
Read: value=6.5 unit=V
